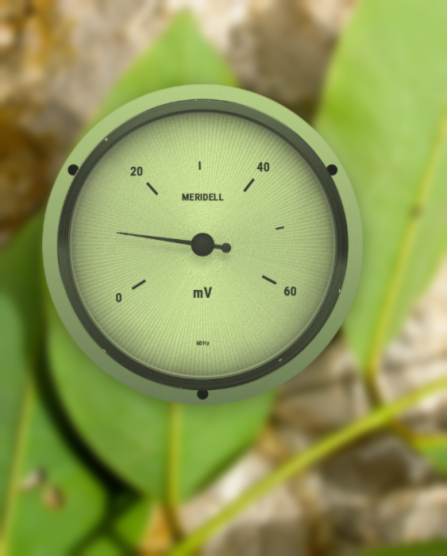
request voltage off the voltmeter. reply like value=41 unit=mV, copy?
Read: value=10 unit=mV
